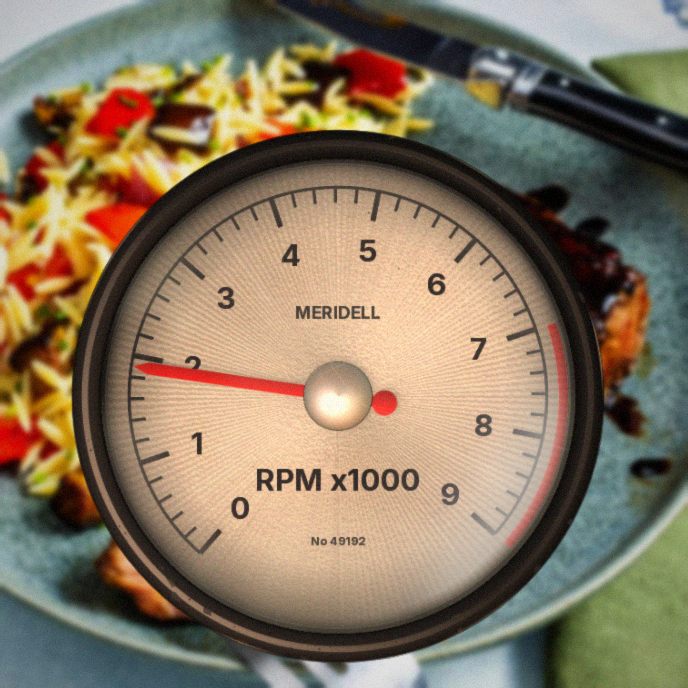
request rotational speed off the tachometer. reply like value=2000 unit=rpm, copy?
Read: value=1900 unit=rpm
